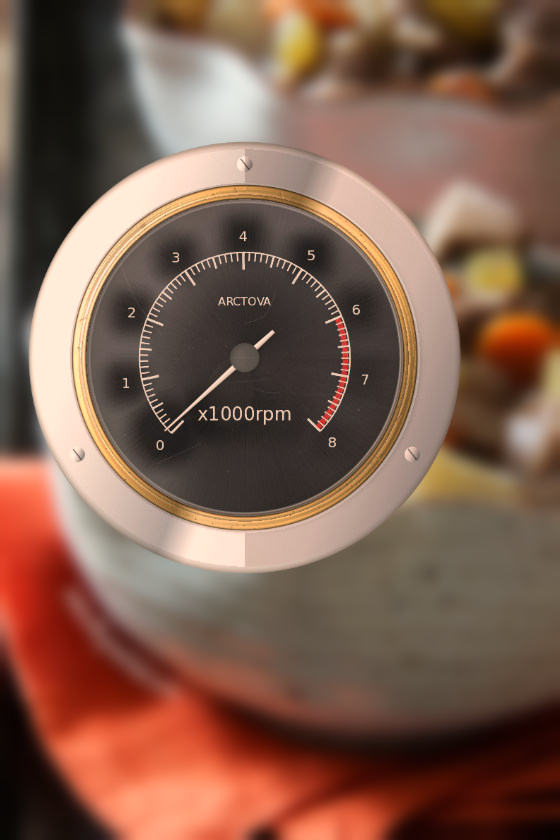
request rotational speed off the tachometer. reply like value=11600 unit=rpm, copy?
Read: value=100 unit=rpm
